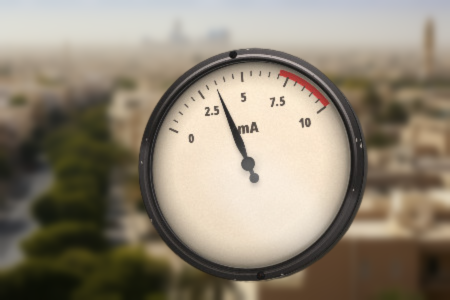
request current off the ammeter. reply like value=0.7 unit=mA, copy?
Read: value=3.5 unit=mA
